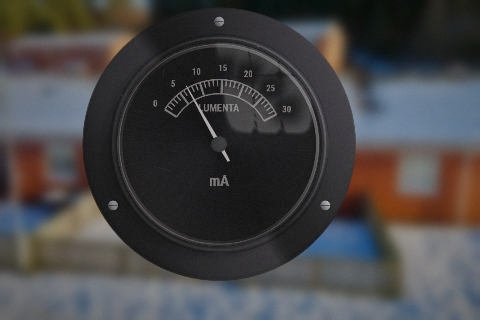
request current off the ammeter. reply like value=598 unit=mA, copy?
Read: value=7 unit=mA
